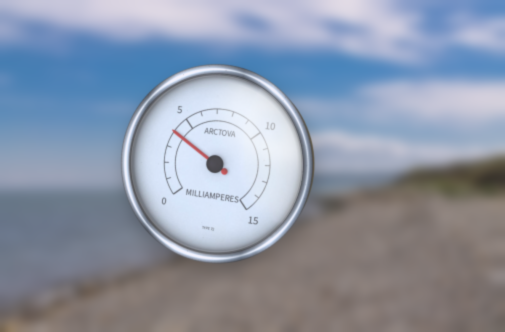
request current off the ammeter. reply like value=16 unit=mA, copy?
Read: value=4 unit=mA
